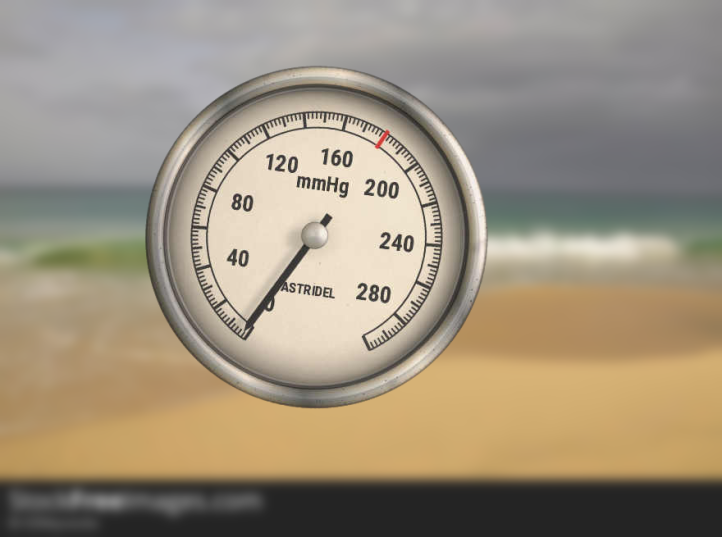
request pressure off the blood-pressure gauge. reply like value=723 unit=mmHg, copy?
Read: value=2 unit=mmHg
